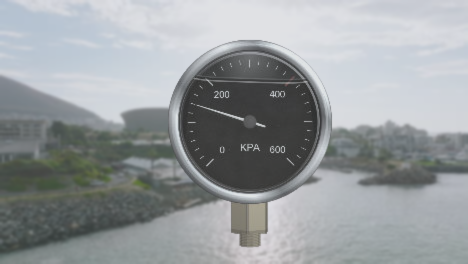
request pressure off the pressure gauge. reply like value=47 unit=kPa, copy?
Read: value=140 unit=kPa
